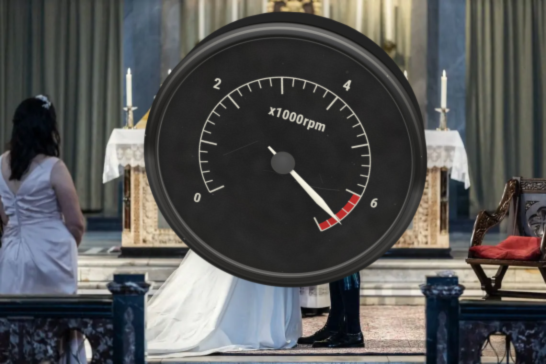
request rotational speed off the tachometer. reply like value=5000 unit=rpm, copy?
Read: value=6600 unit=rpm
